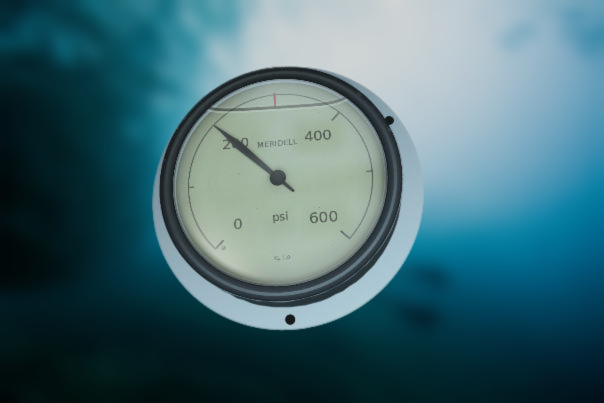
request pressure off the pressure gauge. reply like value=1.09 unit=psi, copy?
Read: value=200 unit=psi
